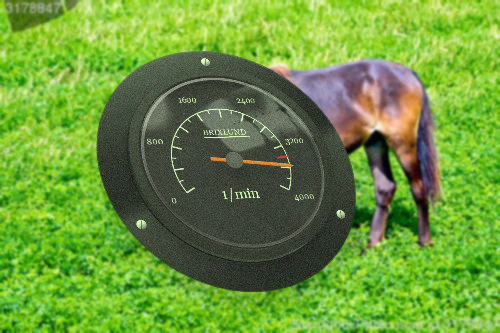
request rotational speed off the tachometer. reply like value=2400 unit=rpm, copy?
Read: value=3600 unit=rpm
